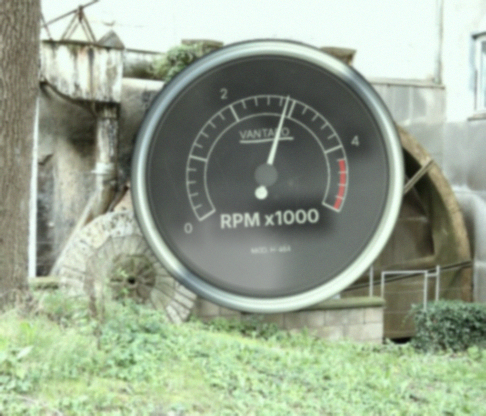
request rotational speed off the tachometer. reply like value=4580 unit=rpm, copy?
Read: value=2900 unit=rpm
